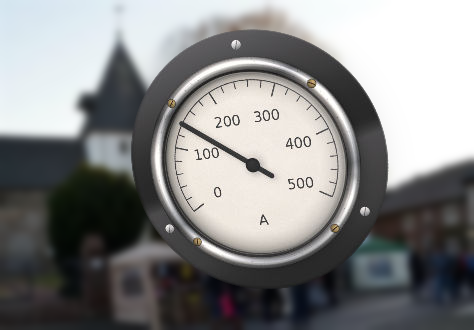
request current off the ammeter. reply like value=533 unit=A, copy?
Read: value=140 unit=A
